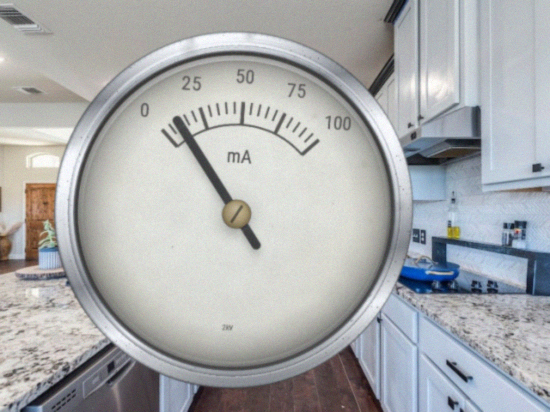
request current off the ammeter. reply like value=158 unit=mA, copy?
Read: value=10 unit=mA
